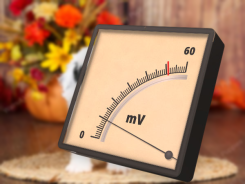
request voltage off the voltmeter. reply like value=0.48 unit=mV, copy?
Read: value=10 unit=mV
